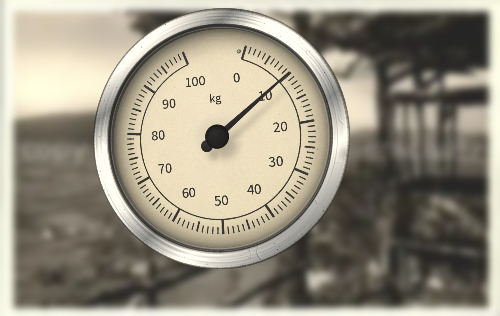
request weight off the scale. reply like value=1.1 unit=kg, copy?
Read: value=10 unit=kg
